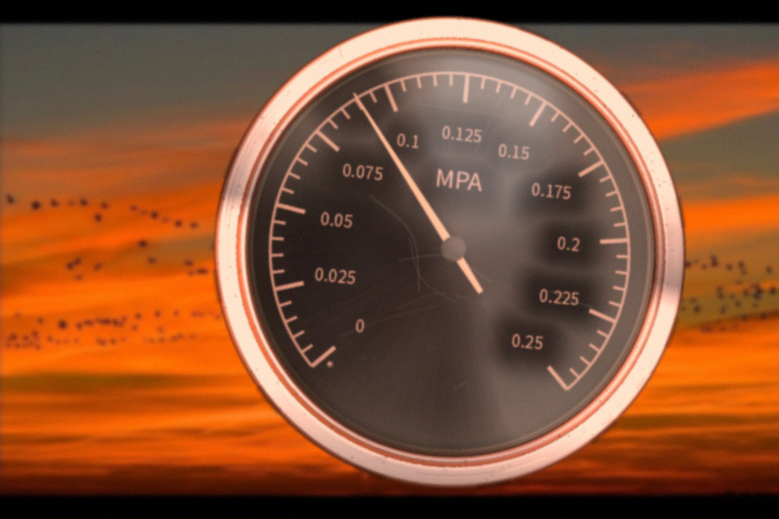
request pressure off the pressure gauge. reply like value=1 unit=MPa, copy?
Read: value=0.09 unit=MPa
